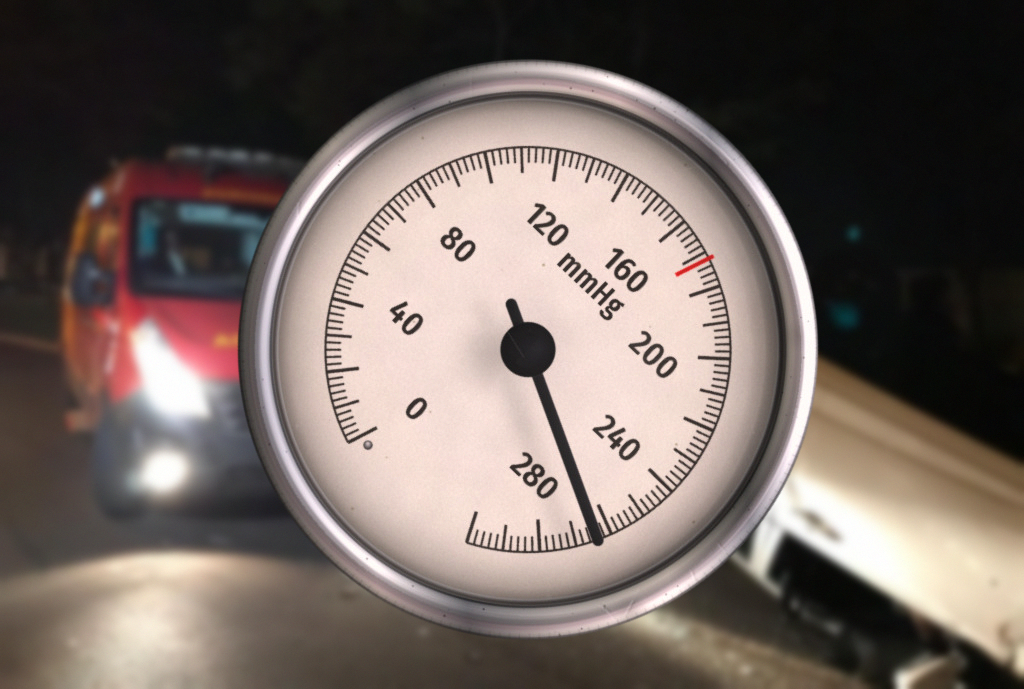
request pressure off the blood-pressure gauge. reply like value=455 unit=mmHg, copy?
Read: value=264 unit=mmHg
